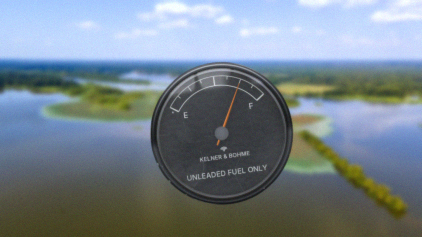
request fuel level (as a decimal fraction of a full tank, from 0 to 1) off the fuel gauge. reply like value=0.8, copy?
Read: value=0.75
